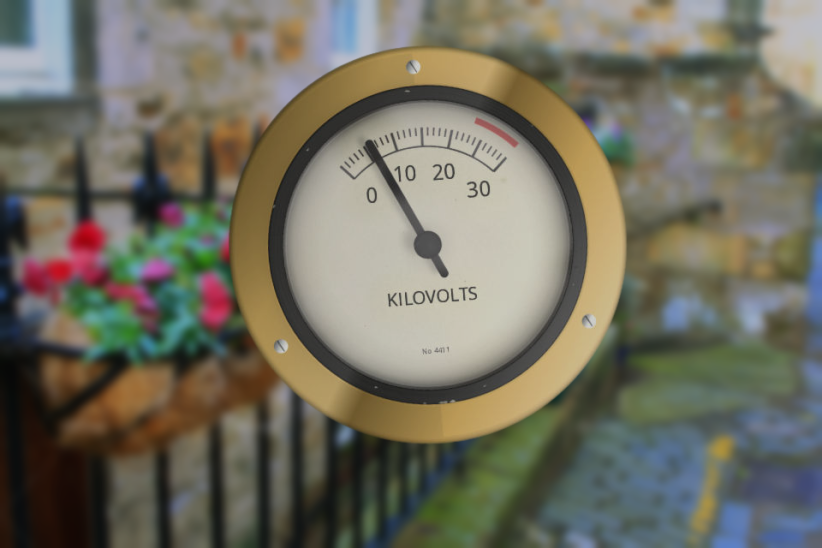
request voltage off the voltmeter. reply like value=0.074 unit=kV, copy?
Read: value=6 unit=kV
